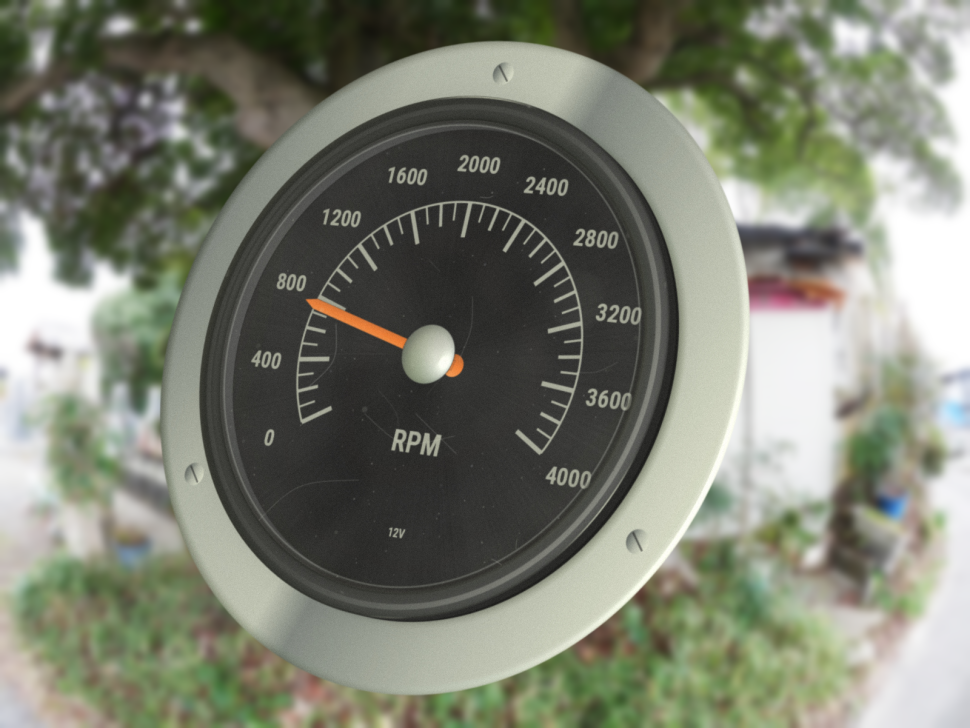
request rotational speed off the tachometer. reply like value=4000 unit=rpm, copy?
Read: value=750 unit=rpm
